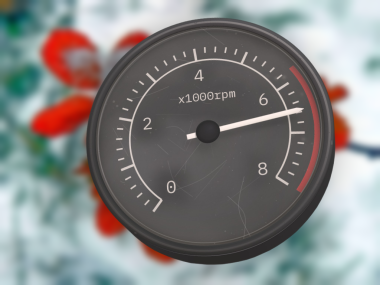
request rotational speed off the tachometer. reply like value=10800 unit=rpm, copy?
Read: value=6600 unit=rpm
